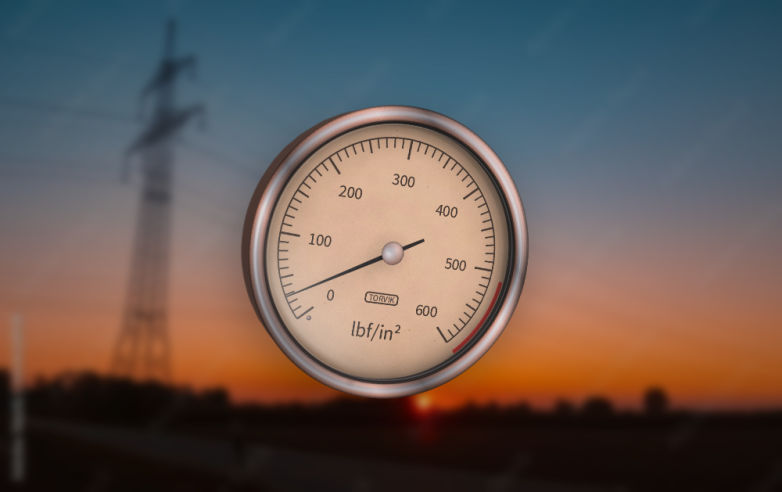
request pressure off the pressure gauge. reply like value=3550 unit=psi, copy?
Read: value=30 unit=psi
